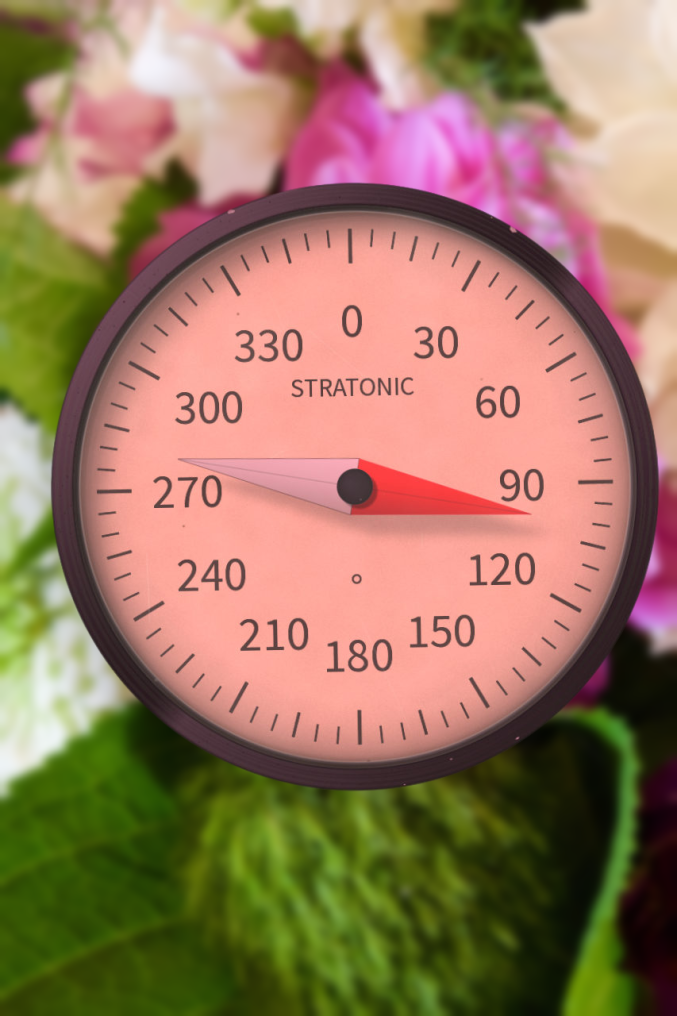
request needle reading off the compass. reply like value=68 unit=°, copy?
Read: value=100 unit=°
